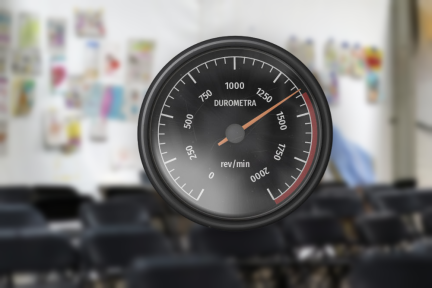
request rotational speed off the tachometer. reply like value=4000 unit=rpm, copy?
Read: value=1375 unit=rpm
